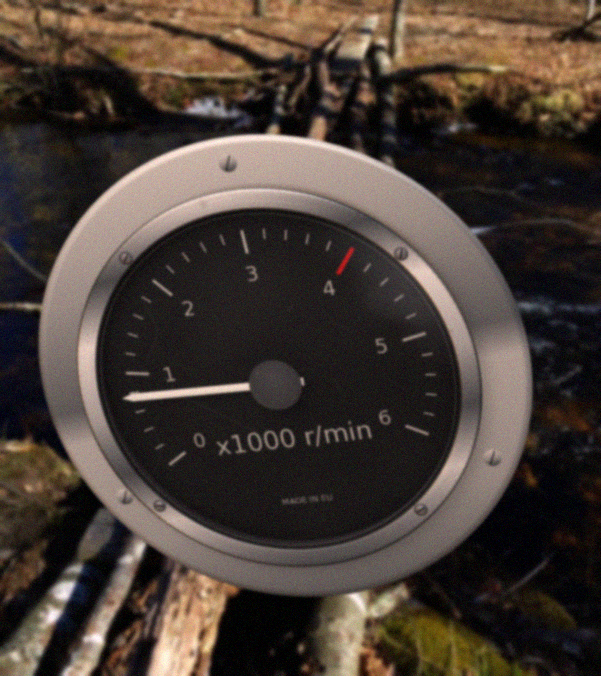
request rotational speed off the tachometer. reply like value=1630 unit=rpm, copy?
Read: value=800 unit=rpm
